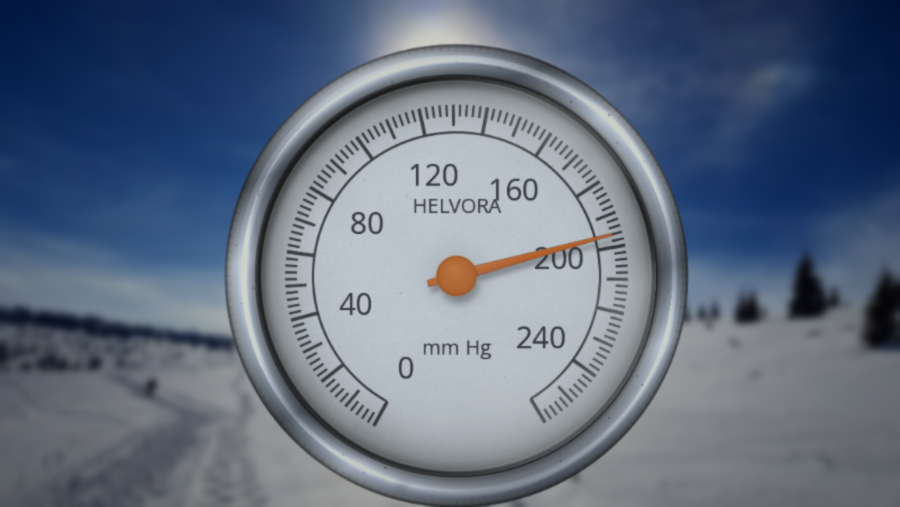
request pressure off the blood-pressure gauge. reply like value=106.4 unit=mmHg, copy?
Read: value=196 unit=mmHg
